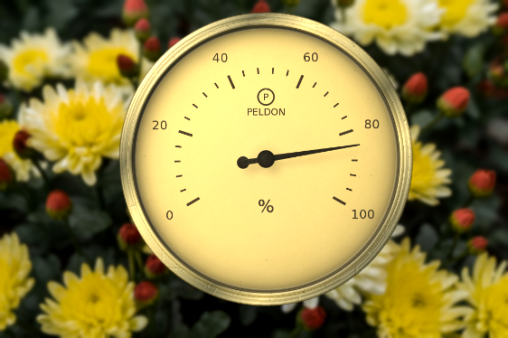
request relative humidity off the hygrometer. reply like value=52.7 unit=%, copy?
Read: value=84 unit=%
